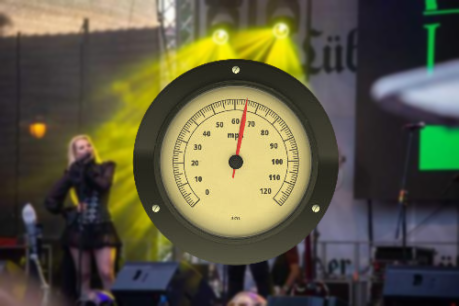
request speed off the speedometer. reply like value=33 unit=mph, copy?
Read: value=65 unit=mph
